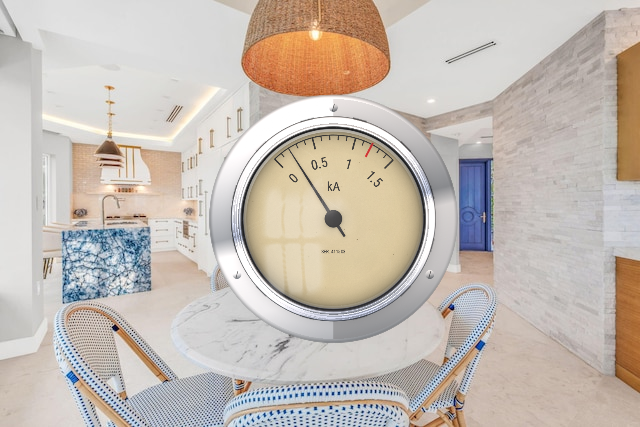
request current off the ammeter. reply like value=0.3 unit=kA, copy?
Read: value=0.2 unit=kA
